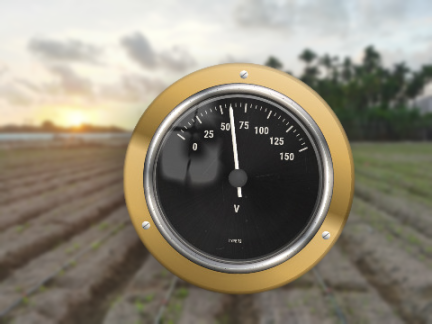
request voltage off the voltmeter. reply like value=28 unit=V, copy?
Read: value=60 unit=V
